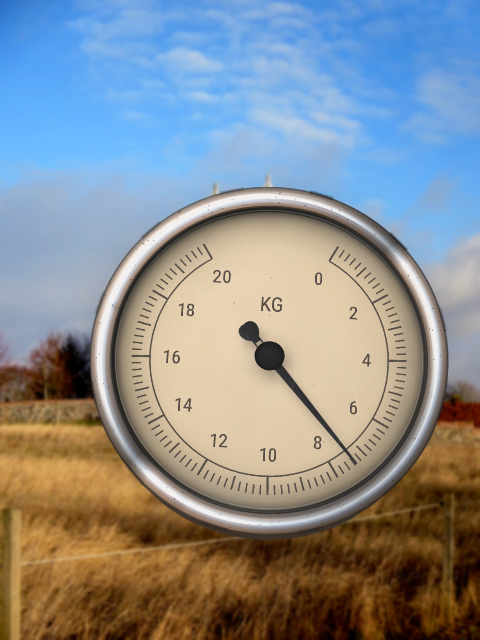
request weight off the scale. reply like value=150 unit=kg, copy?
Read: value=7.4 unit=kg
